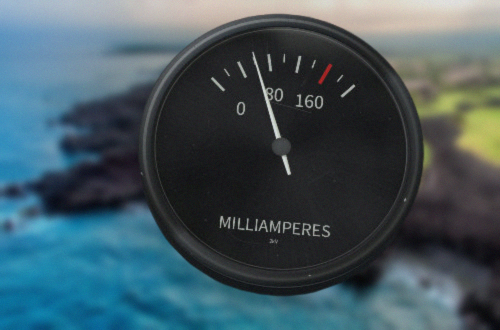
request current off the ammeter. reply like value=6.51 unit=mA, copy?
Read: value=60 unit=mA
